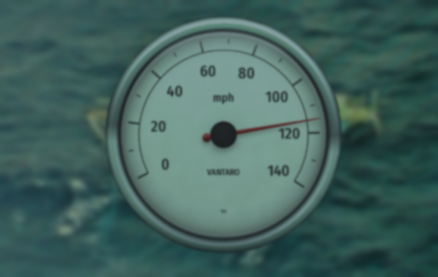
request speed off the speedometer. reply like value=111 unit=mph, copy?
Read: value=115 unit=mph
